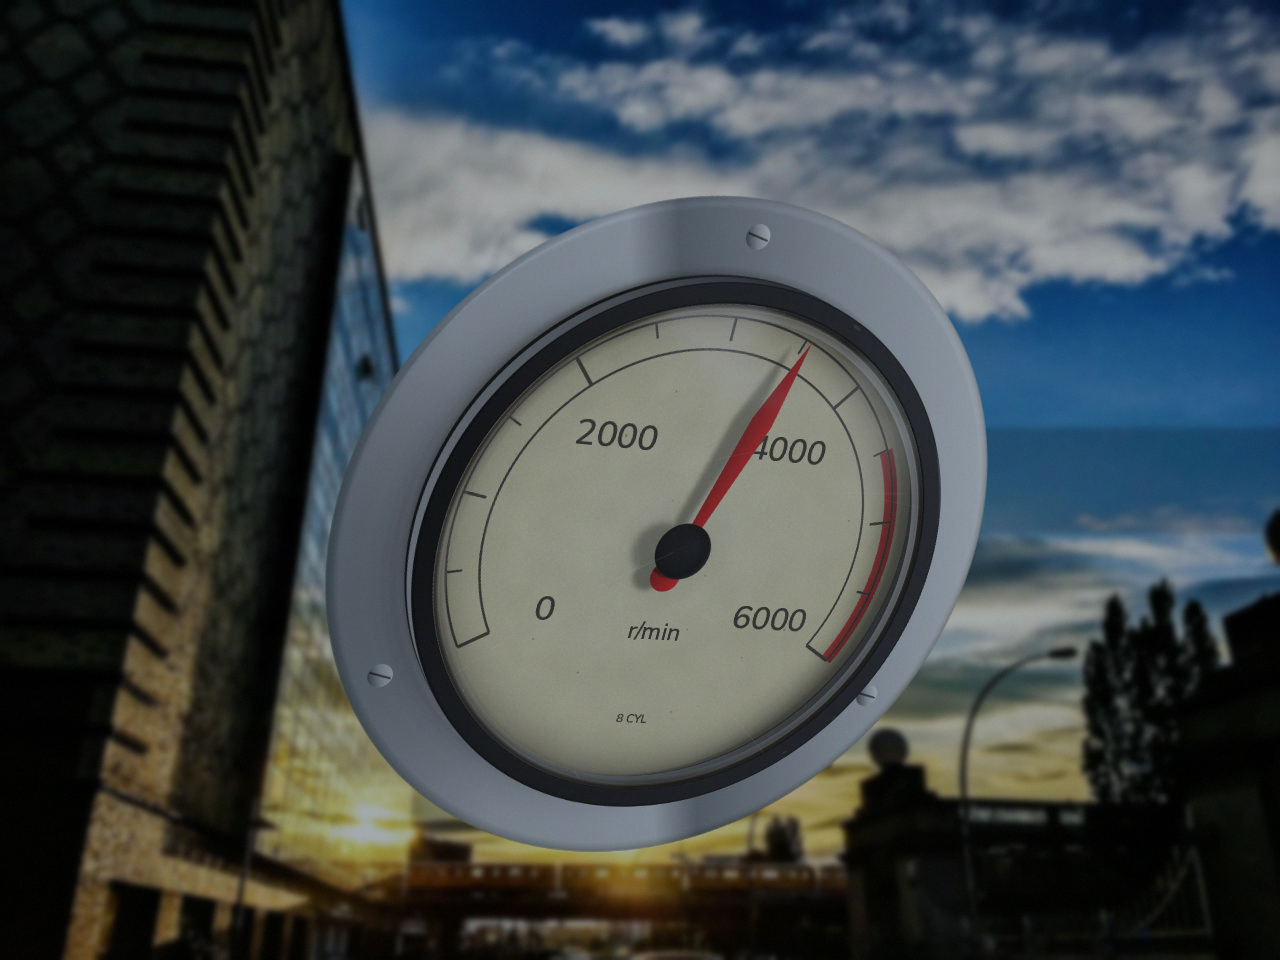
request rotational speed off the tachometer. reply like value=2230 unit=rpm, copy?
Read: value=3500 unit=rpm
